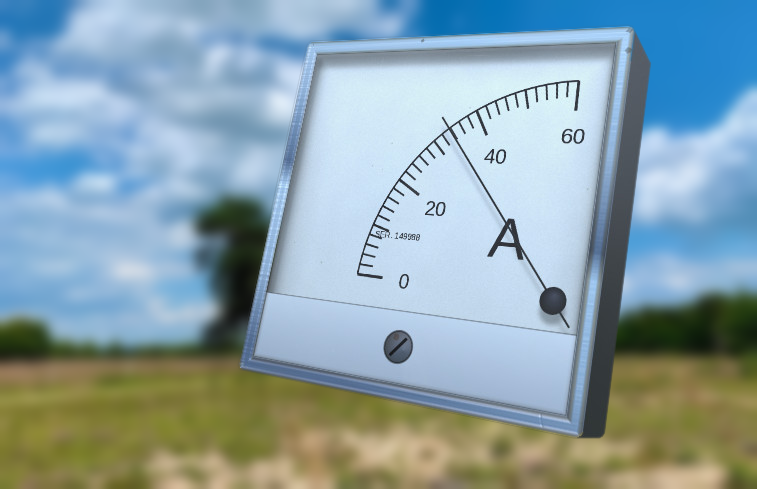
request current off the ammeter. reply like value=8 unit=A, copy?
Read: value=34 unit=A
